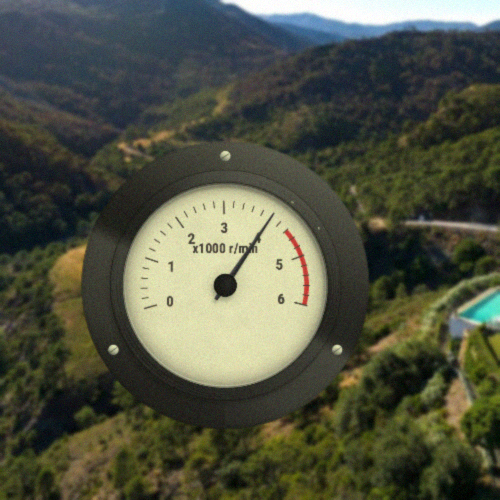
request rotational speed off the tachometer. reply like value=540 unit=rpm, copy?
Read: value=4000 unit=rpm
